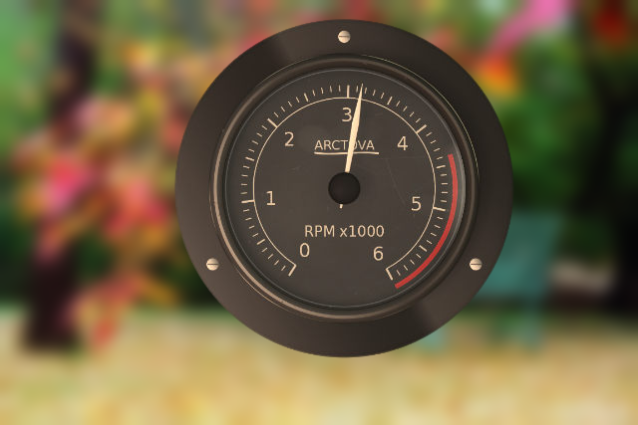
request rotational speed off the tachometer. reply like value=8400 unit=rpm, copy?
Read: value=3150 unit=rpm
